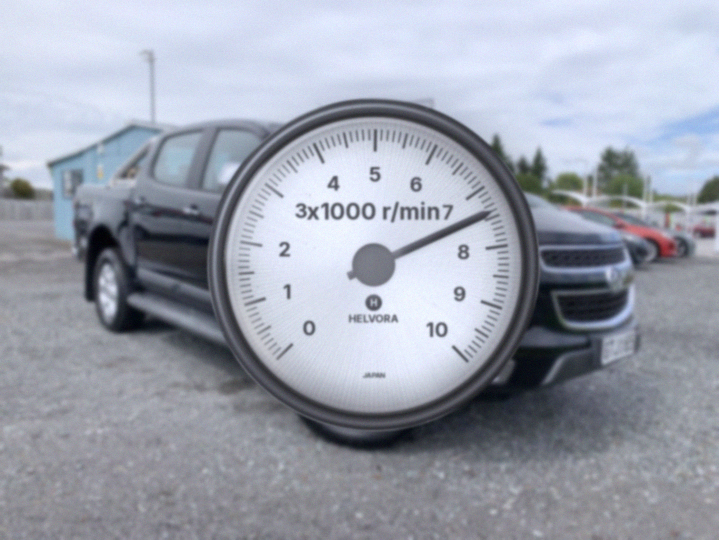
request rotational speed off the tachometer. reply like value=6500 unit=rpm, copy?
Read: value=7400 unit=rpm
